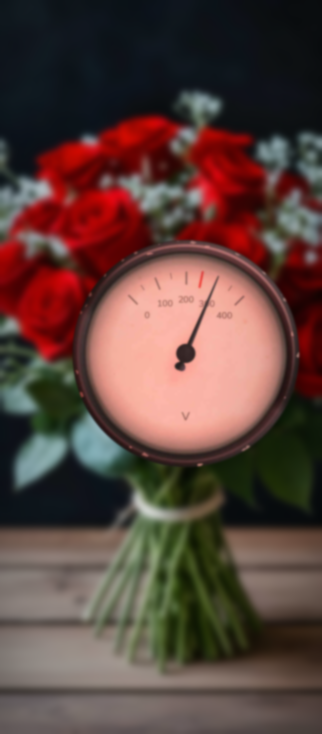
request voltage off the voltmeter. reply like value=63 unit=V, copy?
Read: value=300 unit=V
